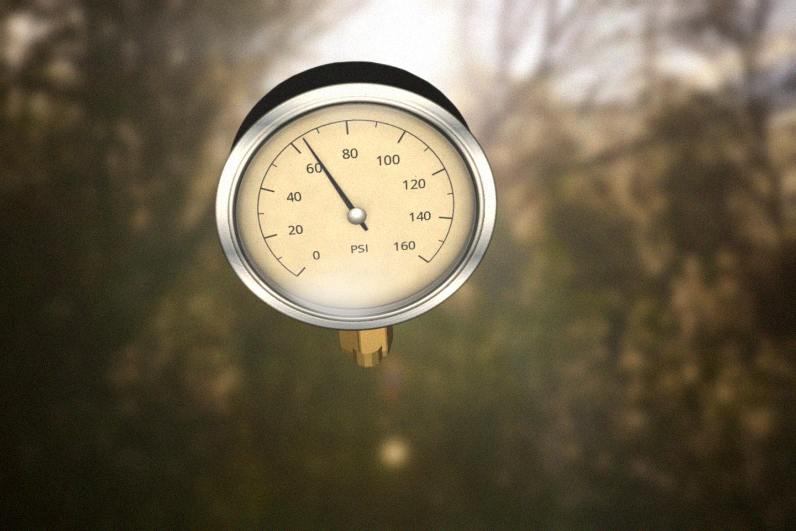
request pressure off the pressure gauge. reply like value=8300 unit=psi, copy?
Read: value=65 unit=psi
